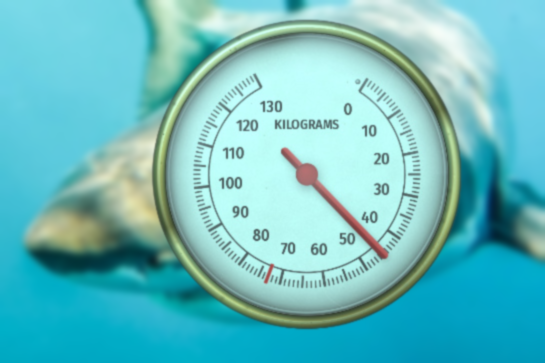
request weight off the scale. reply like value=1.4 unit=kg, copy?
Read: value=45 unit=kg
